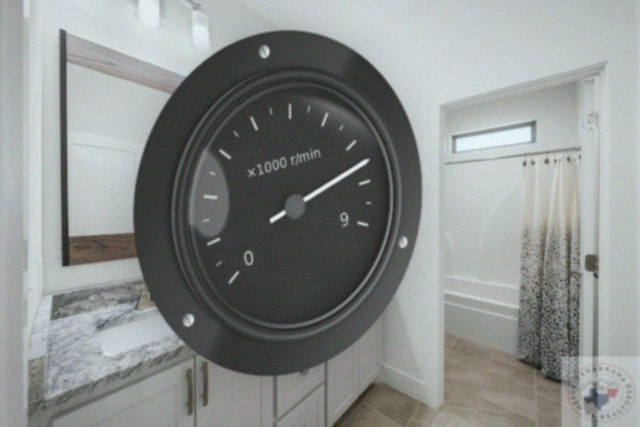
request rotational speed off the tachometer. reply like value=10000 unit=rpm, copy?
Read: value=7500 unit=rpm
